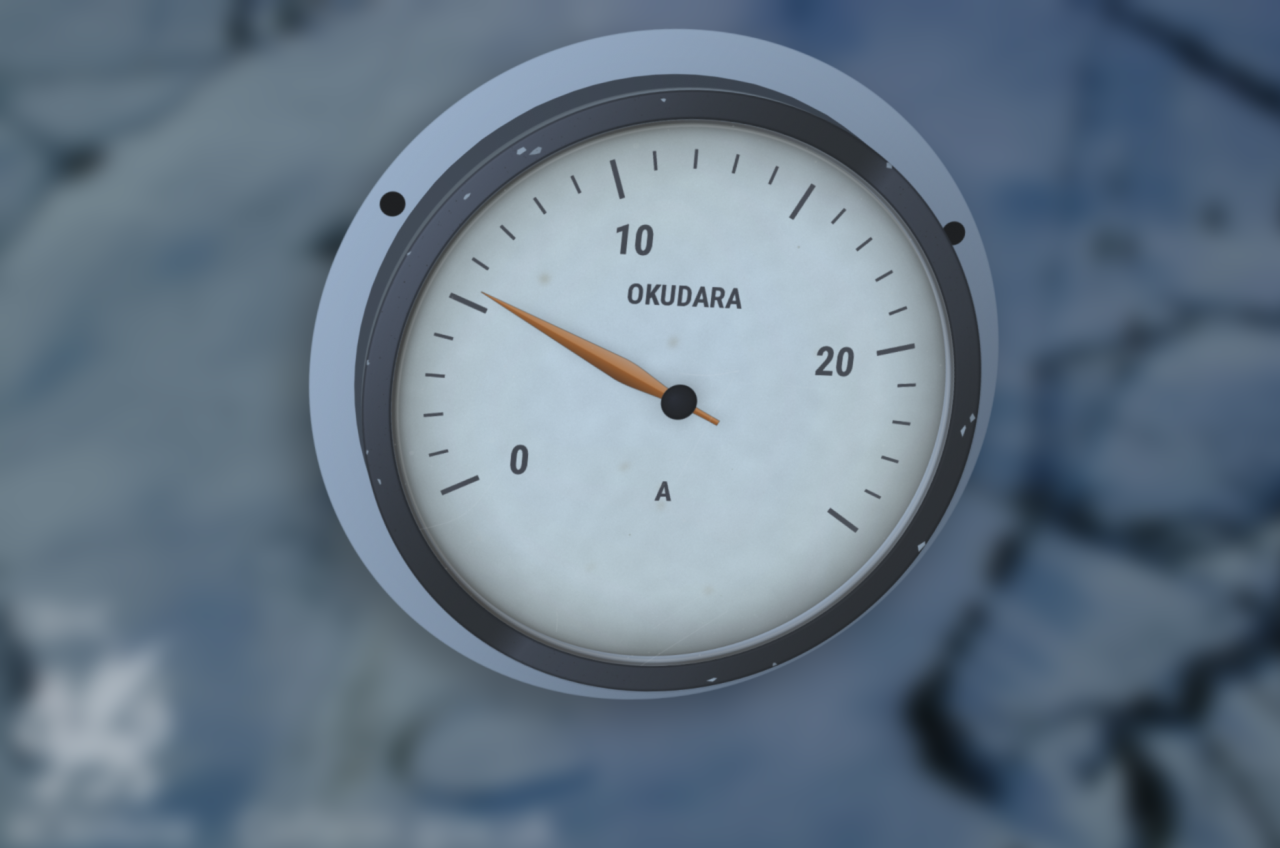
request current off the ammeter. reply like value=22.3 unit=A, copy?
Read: value=5.5 unit=A
